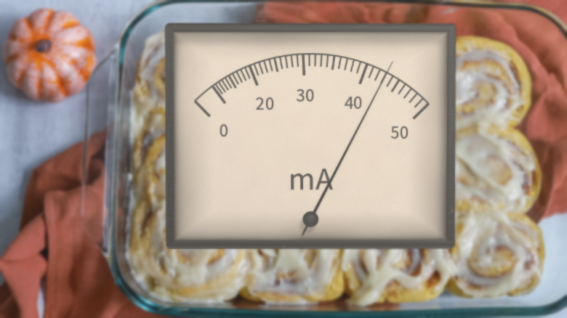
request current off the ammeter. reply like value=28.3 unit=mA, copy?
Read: value=43 unit=mA
